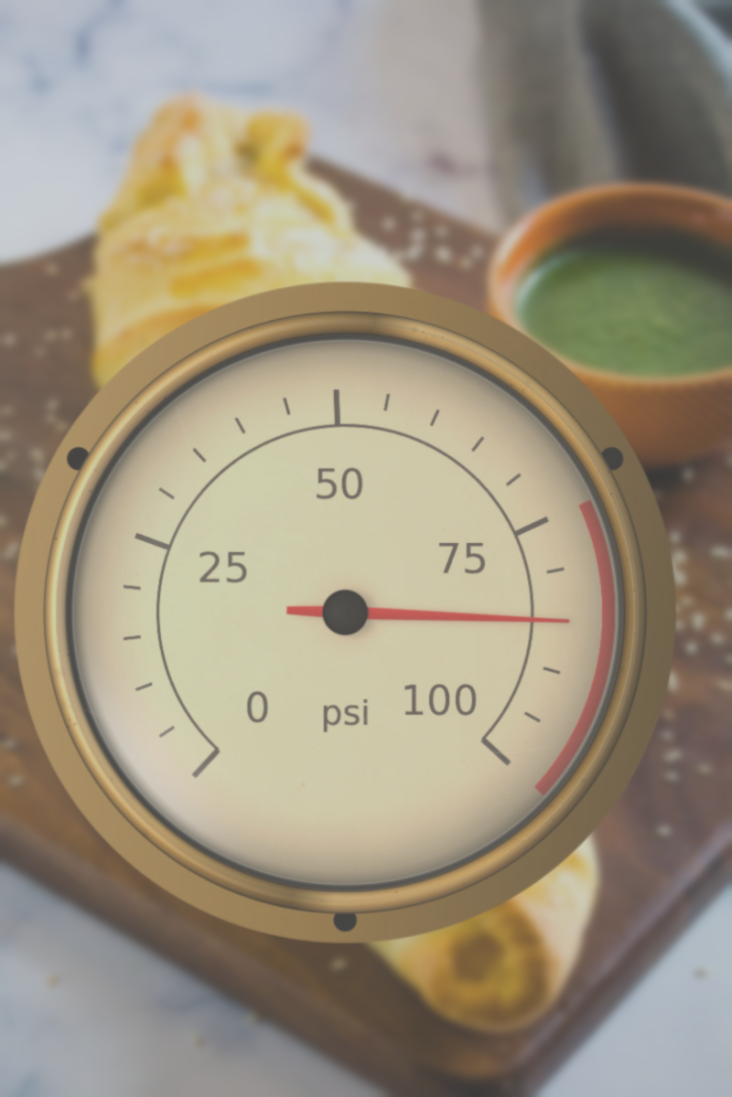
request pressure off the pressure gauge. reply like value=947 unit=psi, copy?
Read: value=85 unit=psi
